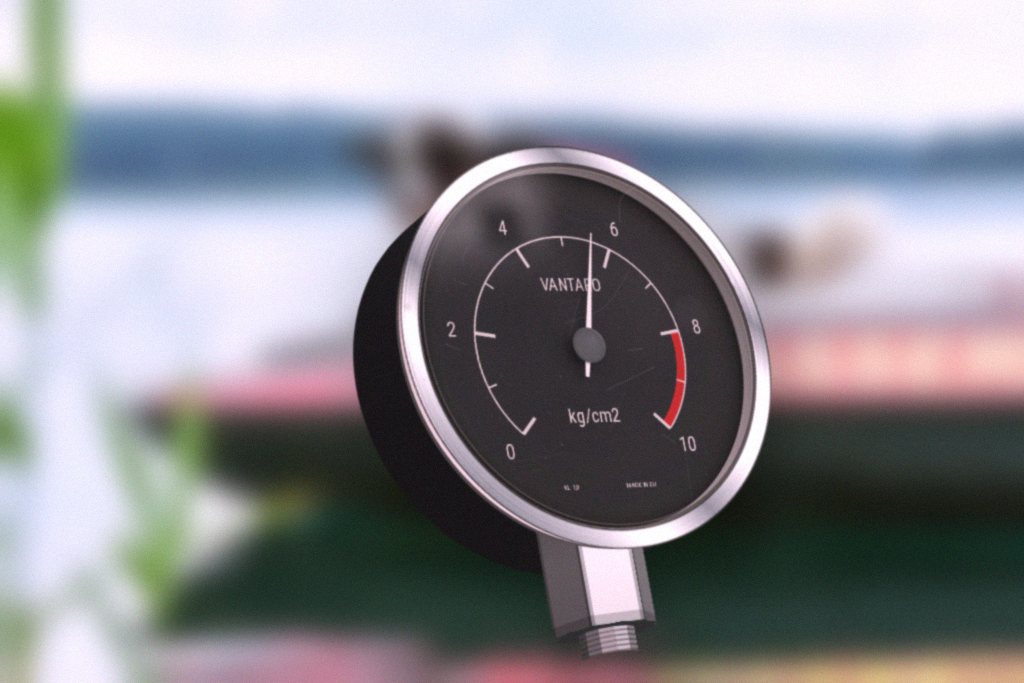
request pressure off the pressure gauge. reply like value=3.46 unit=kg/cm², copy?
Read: value=5.5 unit=kg/cm²
